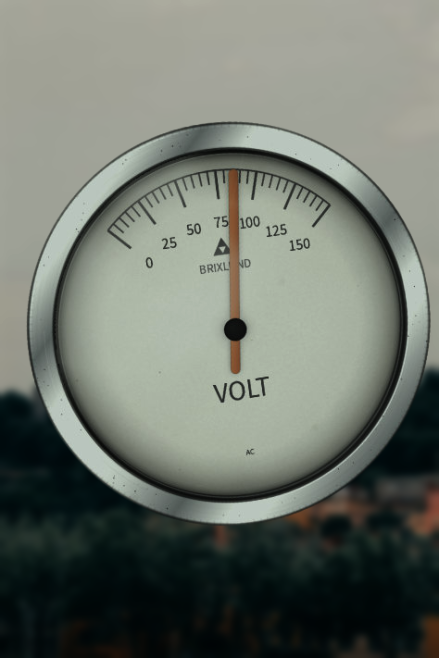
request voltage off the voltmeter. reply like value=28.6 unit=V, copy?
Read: value=85 unit=V
